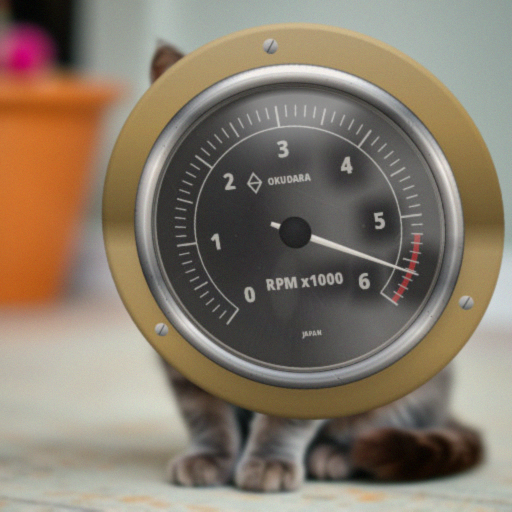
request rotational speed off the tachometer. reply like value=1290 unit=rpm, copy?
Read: value=5600 unit=rpm
